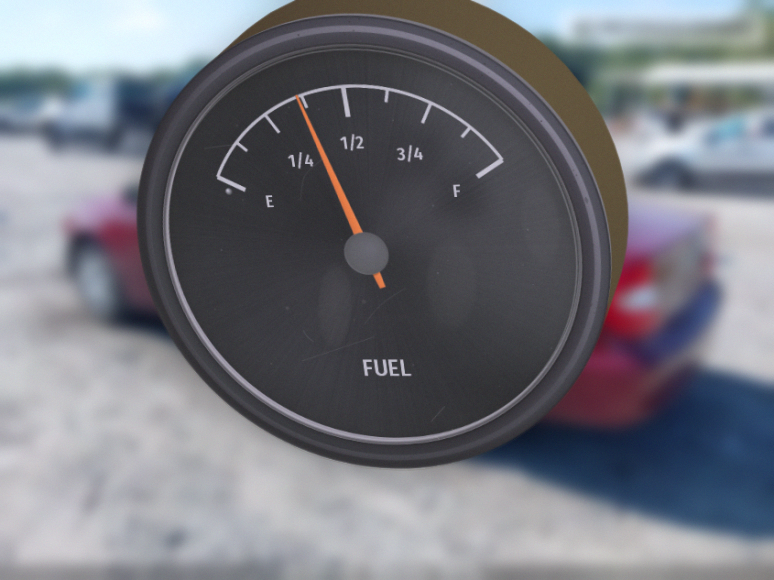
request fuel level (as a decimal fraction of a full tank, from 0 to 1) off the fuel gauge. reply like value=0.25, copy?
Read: value=0.375
